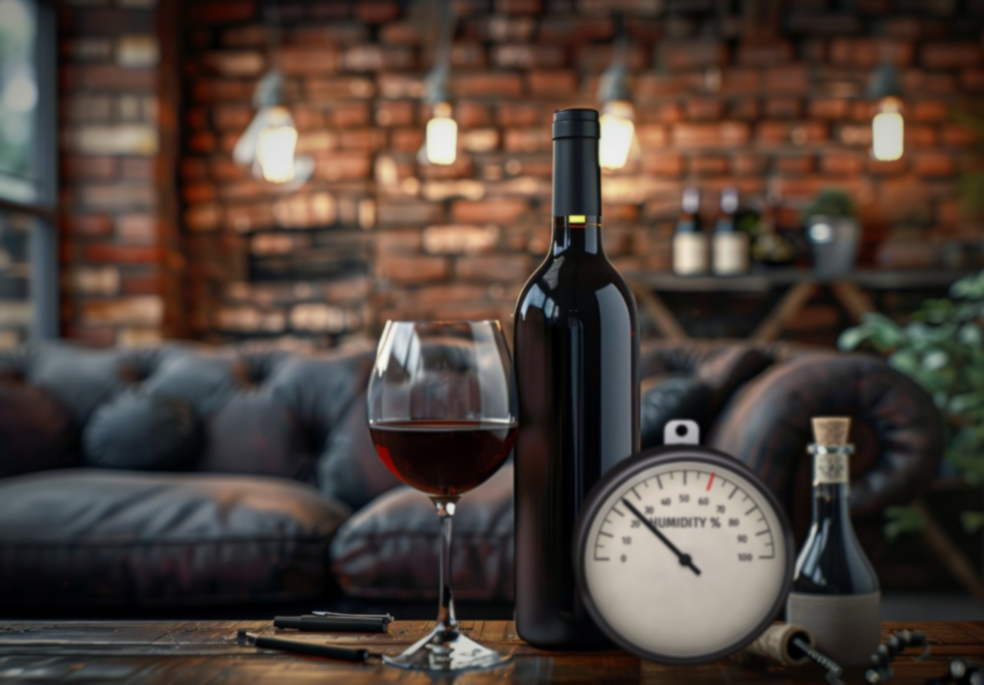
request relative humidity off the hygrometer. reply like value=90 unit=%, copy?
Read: value=25 unit=%
